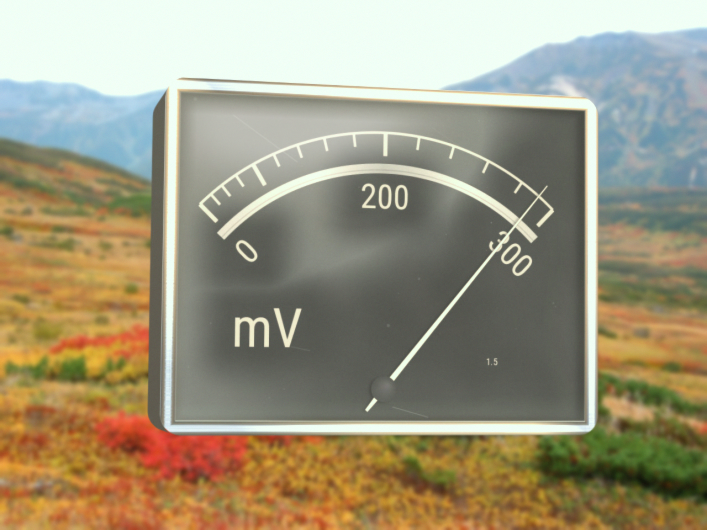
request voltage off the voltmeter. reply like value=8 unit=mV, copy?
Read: value=290 unit=mV
